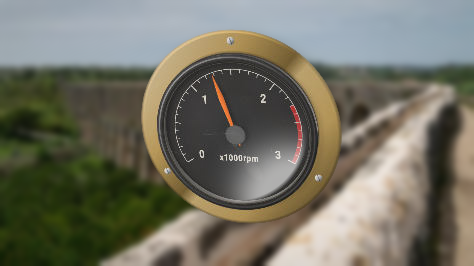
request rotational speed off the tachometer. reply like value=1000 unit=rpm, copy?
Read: value=1300 unit=rpm
